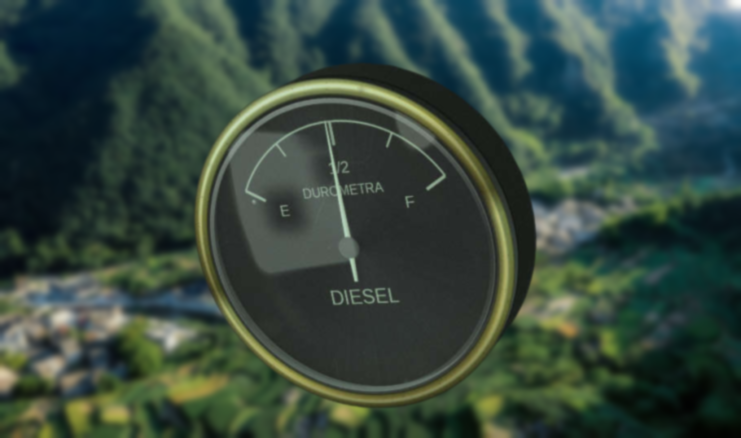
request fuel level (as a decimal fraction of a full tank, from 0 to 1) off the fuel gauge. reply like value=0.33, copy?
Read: value=0.5
